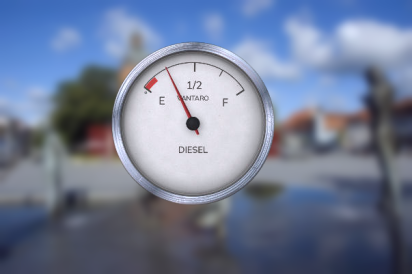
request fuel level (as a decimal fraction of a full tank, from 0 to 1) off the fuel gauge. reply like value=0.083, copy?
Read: value=0.25
